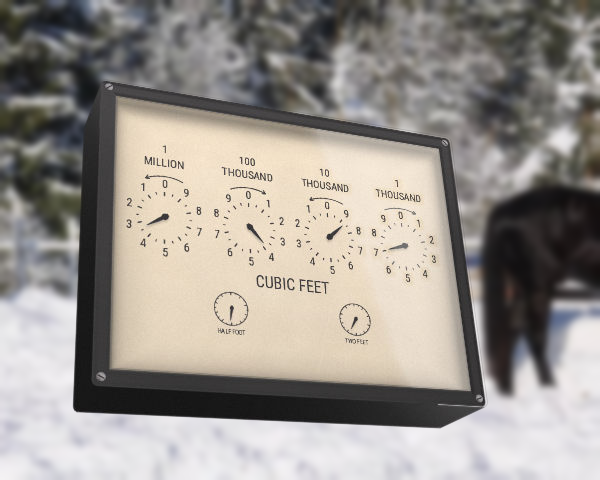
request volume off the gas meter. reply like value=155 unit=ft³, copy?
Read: value=338700 unit=ft³
